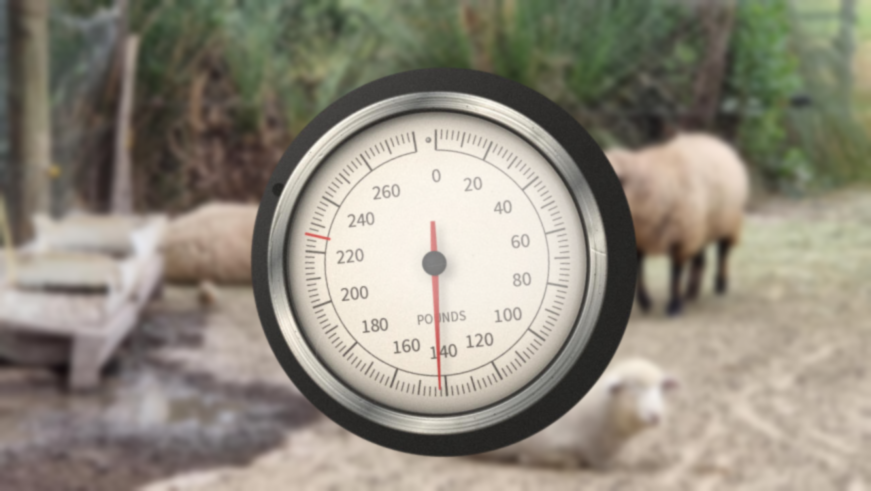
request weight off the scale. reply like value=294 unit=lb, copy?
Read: value=142 unit=lb
